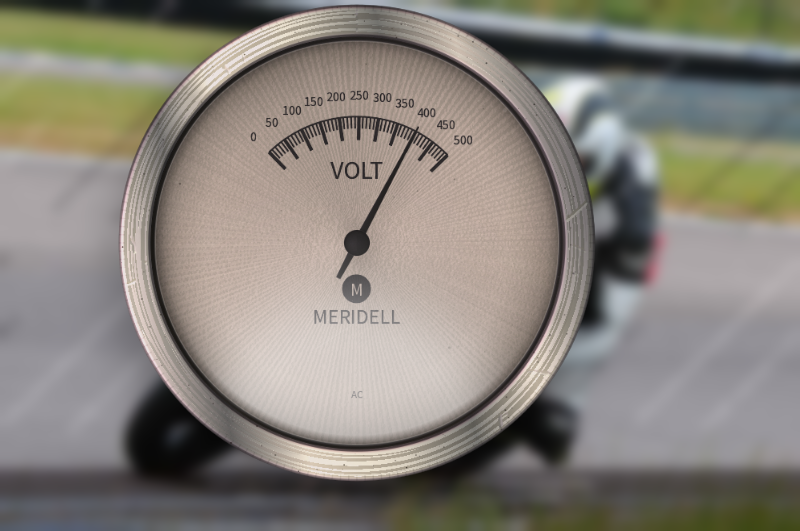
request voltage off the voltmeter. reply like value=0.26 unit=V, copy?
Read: value=400 unit=V
